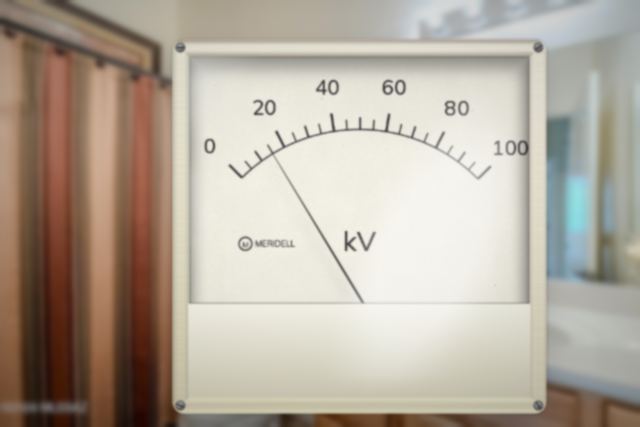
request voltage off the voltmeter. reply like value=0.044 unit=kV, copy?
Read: value=15 unit=kV
